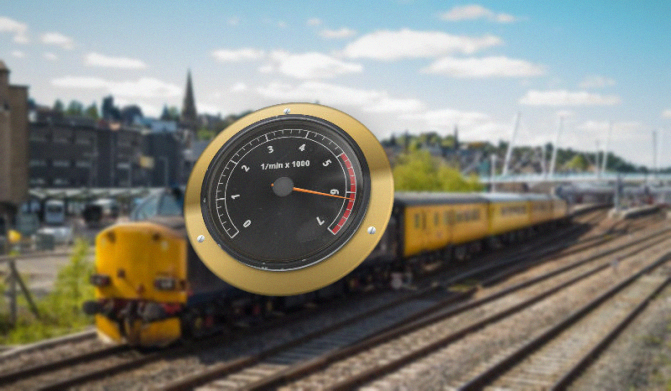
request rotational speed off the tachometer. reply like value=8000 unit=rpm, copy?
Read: value=6200 unit=rpm
